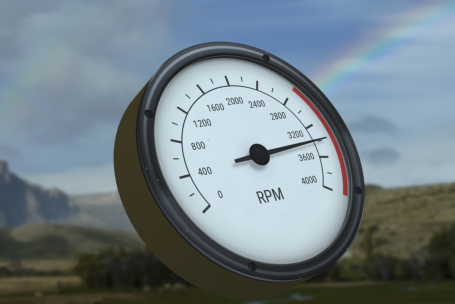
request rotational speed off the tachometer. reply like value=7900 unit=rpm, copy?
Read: value=3400 unit=rpm
